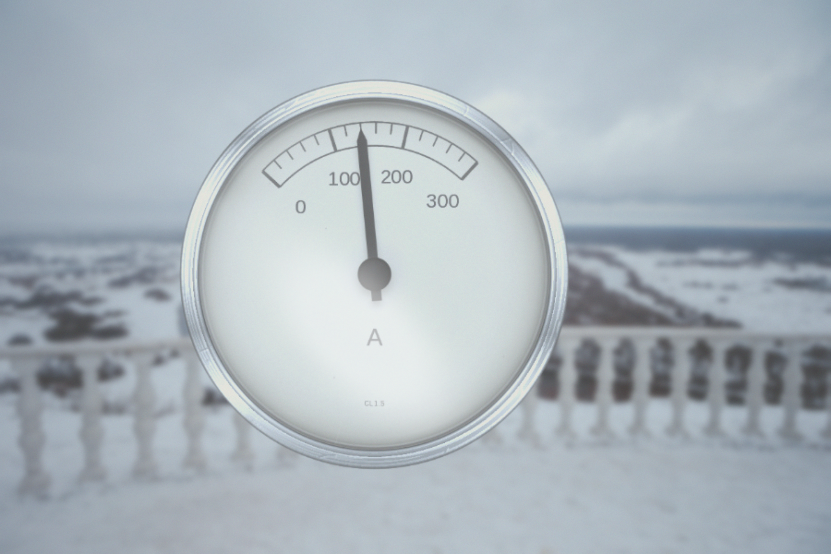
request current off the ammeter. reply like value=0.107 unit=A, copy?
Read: value=140 unit=A
